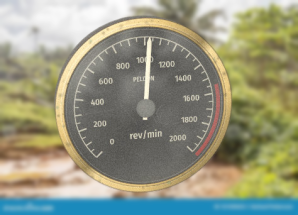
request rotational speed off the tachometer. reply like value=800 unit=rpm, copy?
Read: value=1025 unit=rpm
